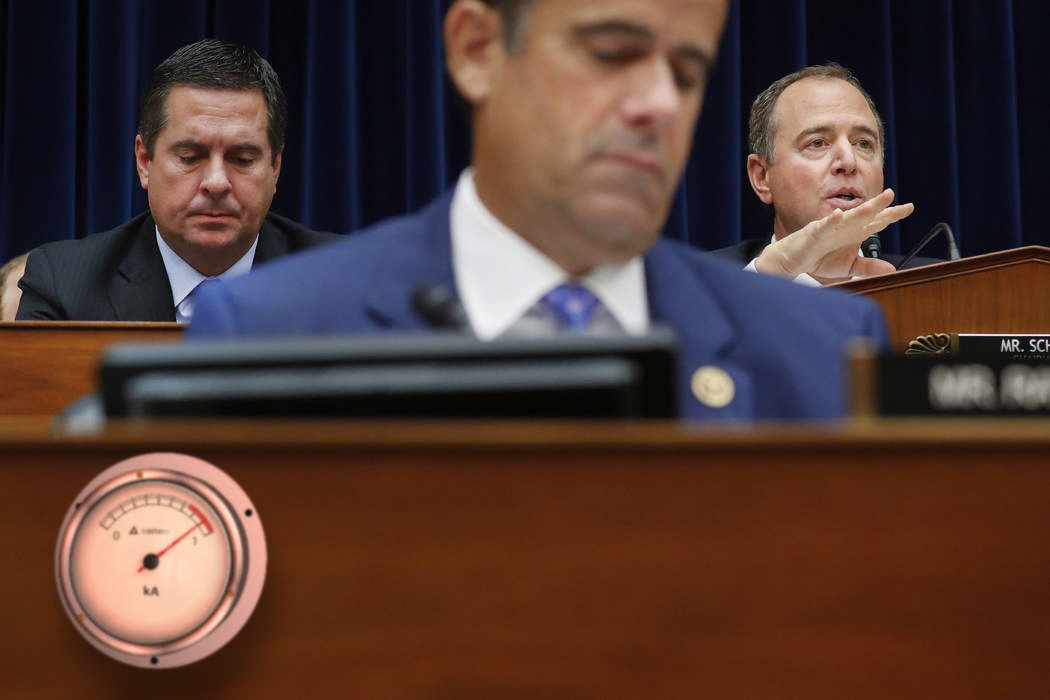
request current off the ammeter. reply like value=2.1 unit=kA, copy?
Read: value=0.9 unit=kA
